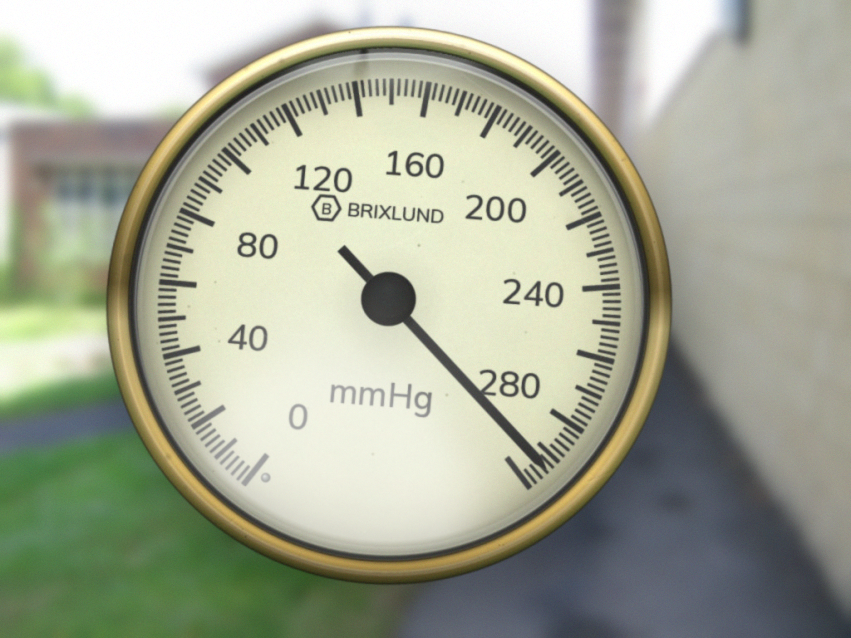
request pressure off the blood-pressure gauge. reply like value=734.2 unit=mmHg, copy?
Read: value=294 unit=mmHg
